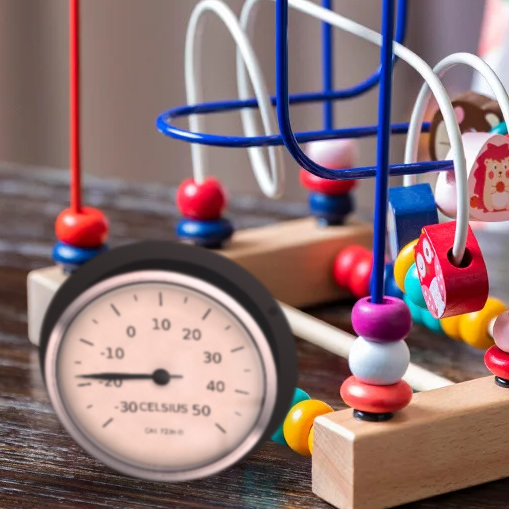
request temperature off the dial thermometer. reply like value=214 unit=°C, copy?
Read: value=-17.5 unit=°C
